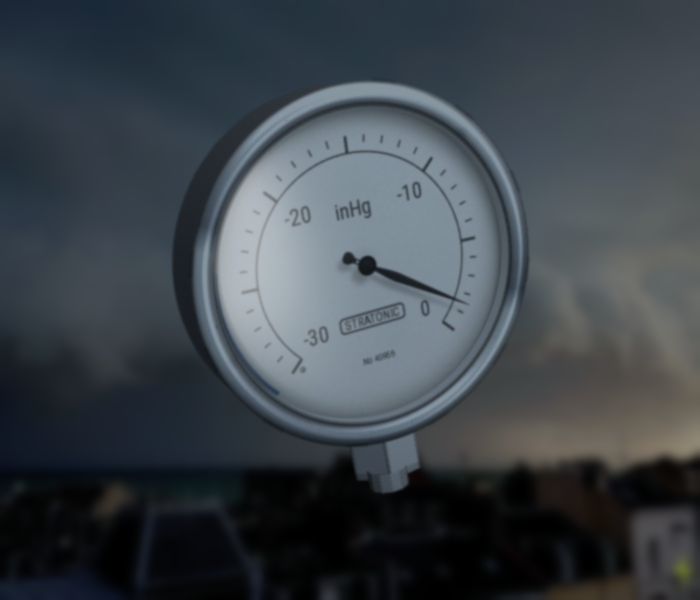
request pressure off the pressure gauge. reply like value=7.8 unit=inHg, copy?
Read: value=-1.5 unit=inHg
